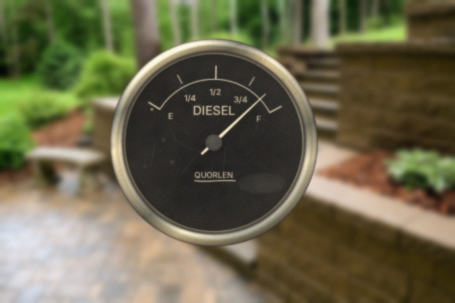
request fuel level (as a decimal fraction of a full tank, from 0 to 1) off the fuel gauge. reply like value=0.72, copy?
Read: value=0.875
